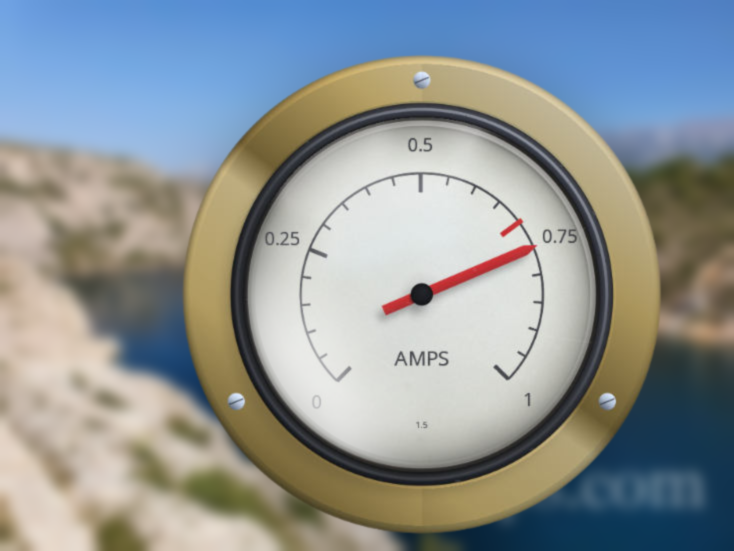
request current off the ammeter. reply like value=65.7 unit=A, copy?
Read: value=0.75 unit=A
